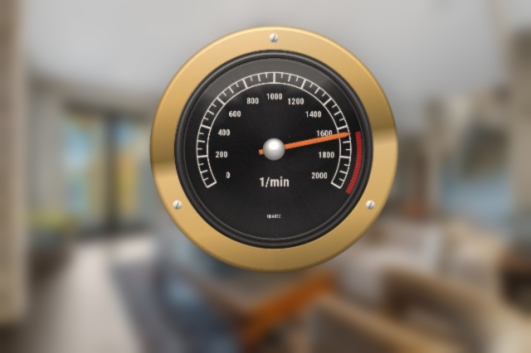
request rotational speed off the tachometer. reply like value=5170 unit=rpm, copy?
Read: value=1650 unit=rpm
